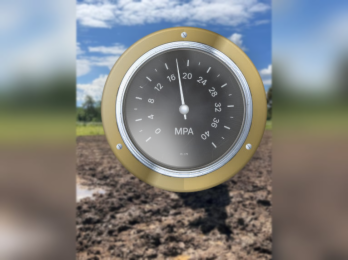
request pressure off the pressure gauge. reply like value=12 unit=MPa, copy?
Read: value=18 unit=MPa
